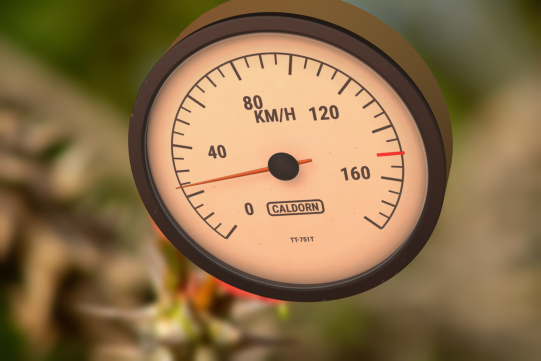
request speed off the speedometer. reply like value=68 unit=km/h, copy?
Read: value=25 unit=km/h
